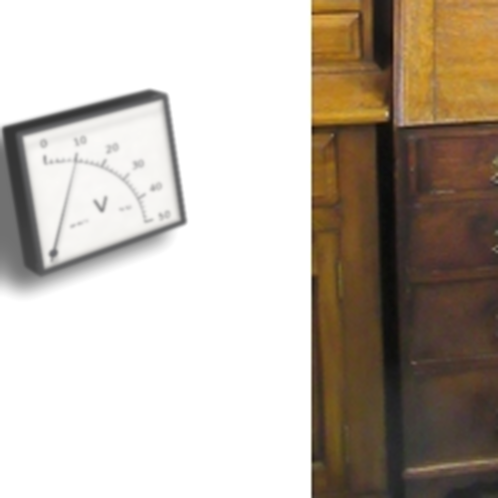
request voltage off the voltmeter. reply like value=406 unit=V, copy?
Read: value=10 unit=V
